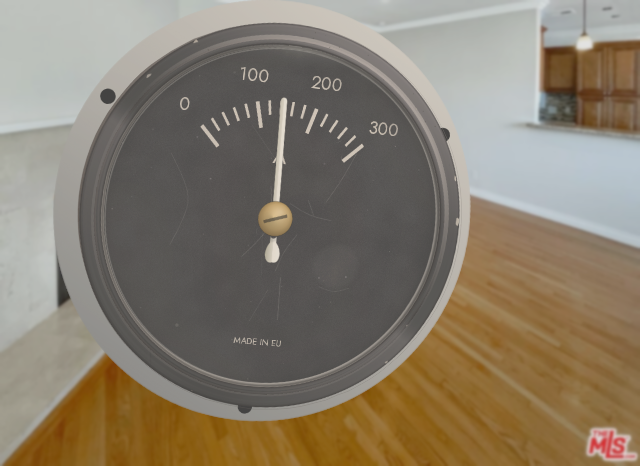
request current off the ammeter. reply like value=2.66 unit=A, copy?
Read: value=140 unit=A
